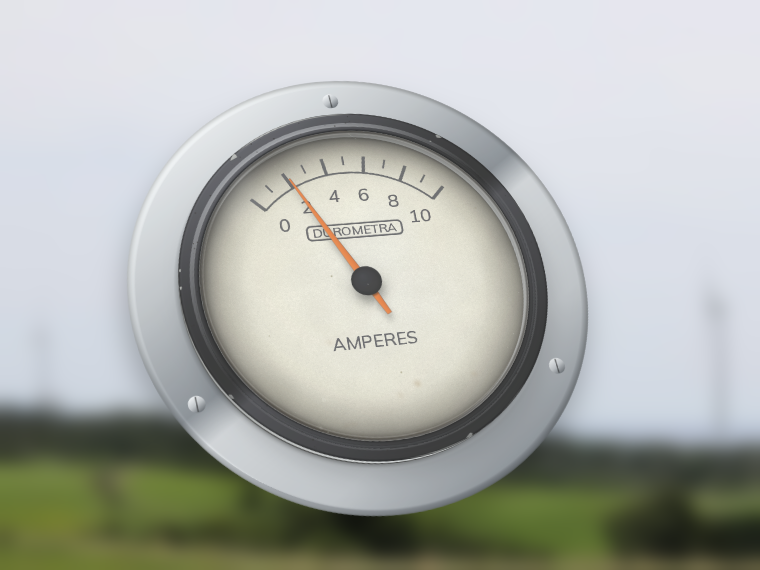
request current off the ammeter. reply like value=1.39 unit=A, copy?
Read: value=2 unit=A
